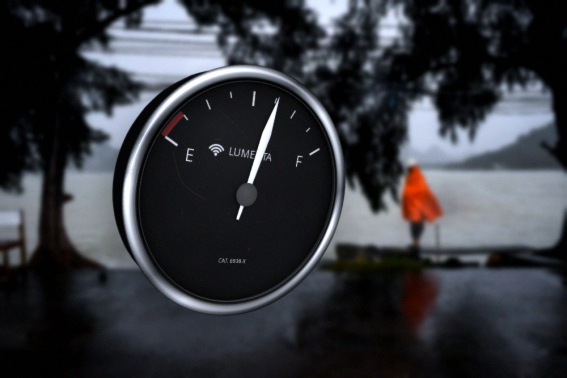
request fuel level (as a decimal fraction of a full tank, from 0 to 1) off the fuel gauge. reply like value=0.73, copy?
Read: value=0.625
